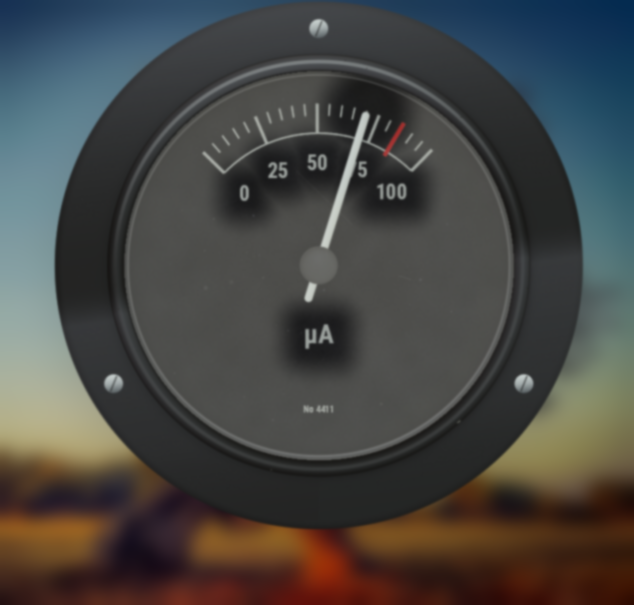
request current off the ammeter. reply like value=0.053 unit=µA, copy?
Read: value=70 unit=µA
